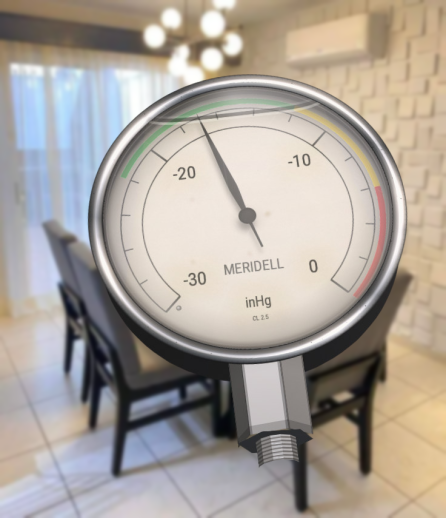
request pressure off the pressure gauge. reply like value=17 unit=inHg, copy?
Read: value=-17 unit=inHg
